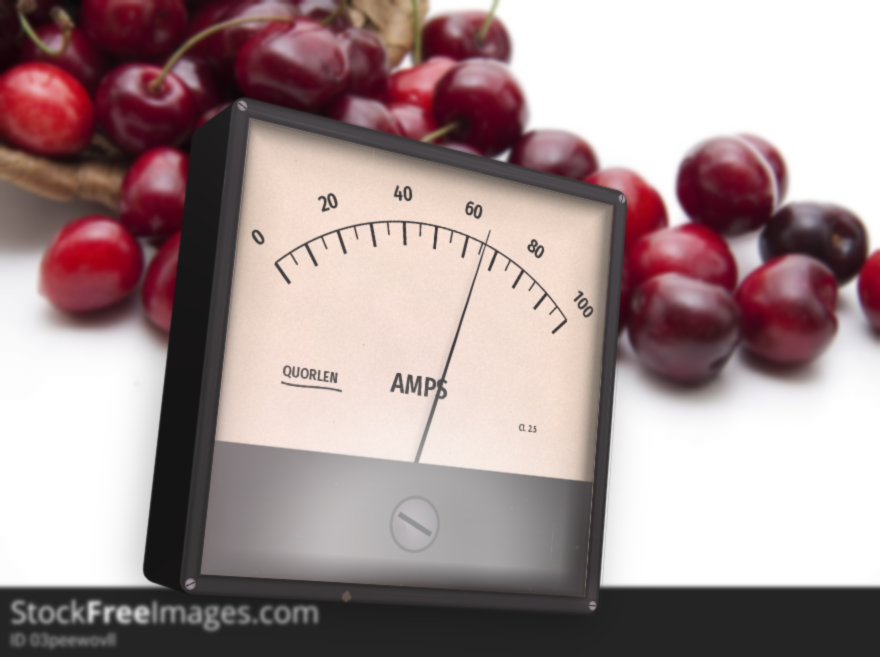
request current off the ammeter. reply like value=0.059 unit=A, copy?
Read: value=65 unit=A
